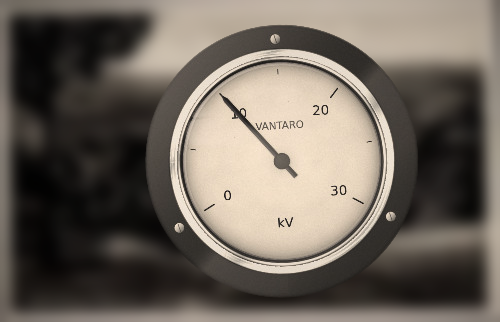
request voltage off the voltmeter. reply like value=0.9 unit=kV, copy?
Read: value=10 unit=kV
